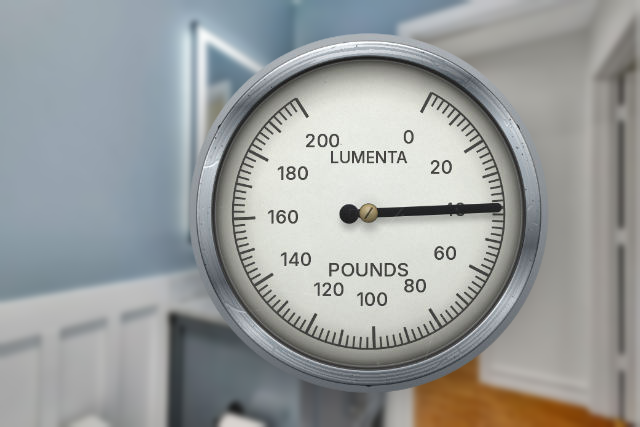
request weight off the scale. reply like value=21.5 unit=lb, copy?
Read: value=40 unit=lb
